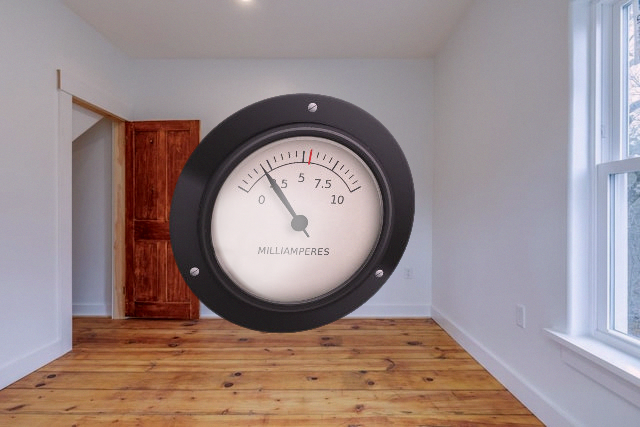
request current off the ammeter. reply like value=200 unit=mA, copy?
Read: value=2 unit=mA
